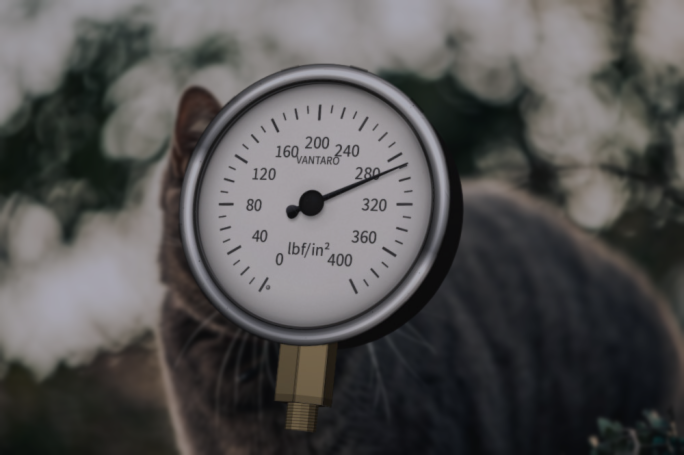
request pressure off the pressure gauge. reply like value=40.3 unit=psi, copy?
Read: value=290 unit=psi
